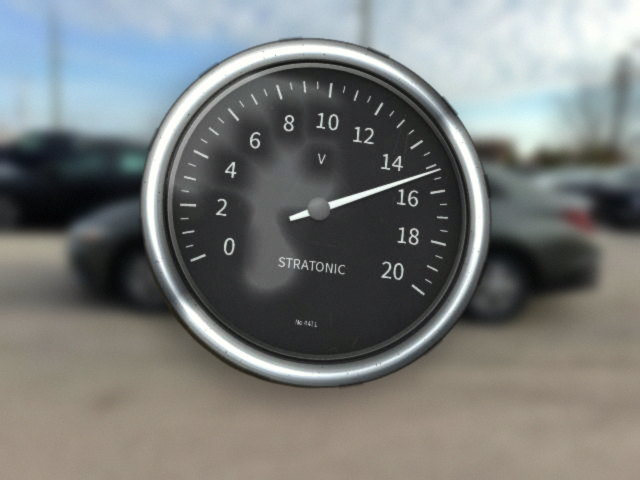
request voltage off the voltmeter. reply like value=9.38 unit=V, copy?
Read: value=15.25 unit=V
